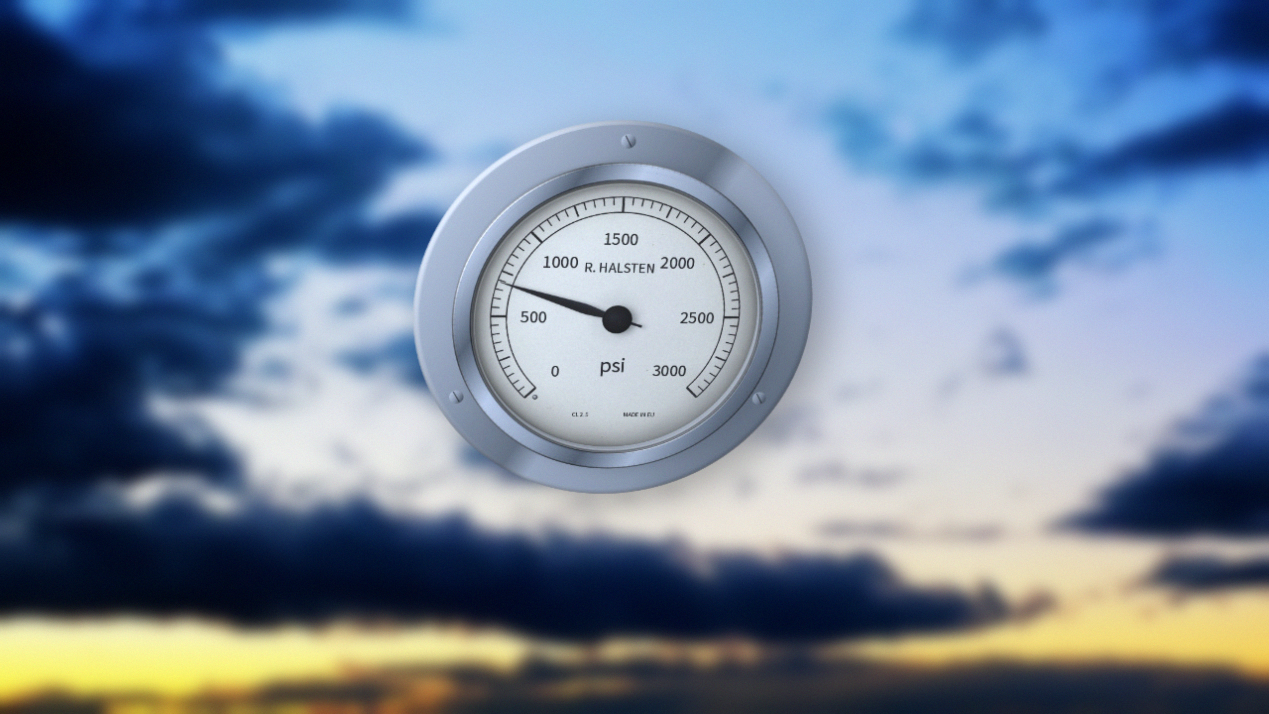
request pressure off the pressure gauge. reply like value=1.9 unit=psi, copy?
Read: value=700 unit=psi
